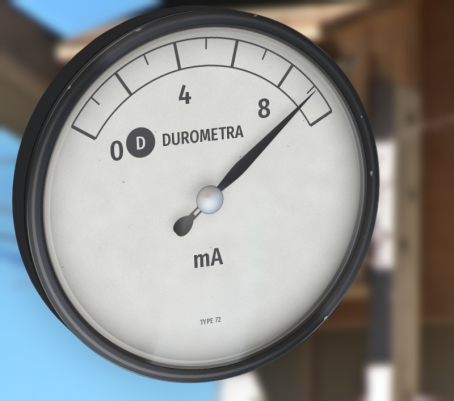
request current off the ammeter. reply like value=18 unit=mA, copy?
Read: value=9 unit=mA
